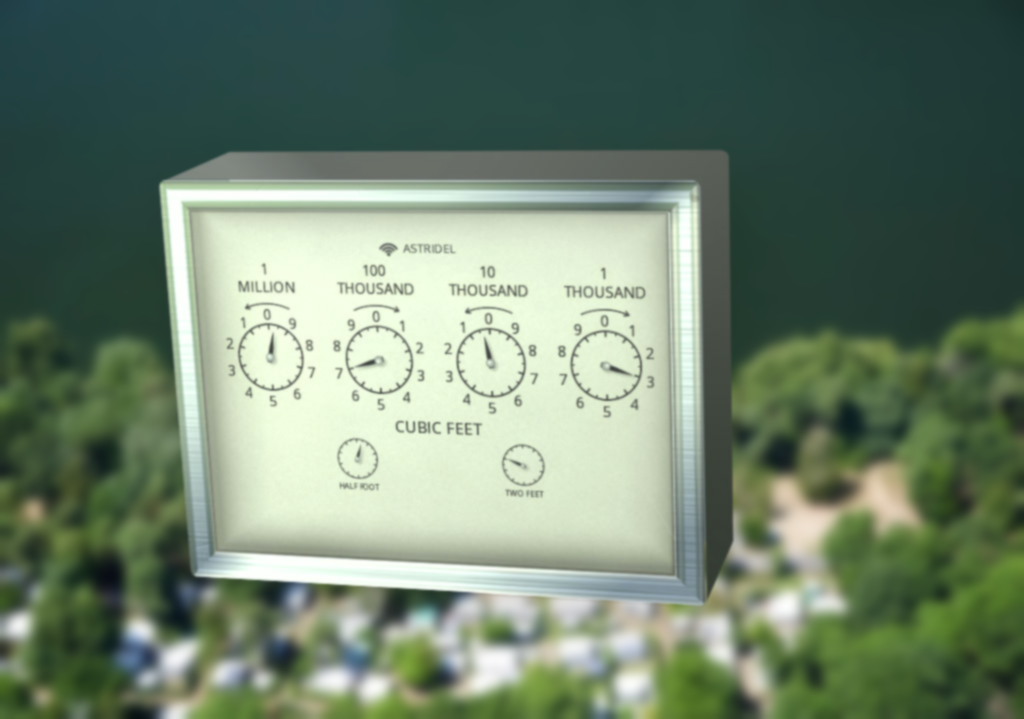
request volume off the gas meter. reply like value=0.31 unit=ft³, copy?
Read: value=970300 unit=ft³
